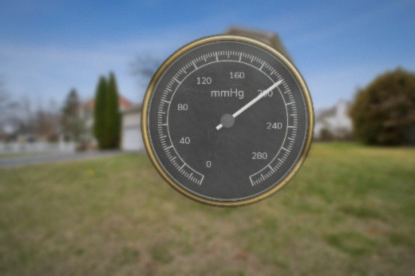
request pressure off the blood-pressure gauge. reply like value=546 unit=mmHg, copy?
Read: value=200 unit=mmHg
